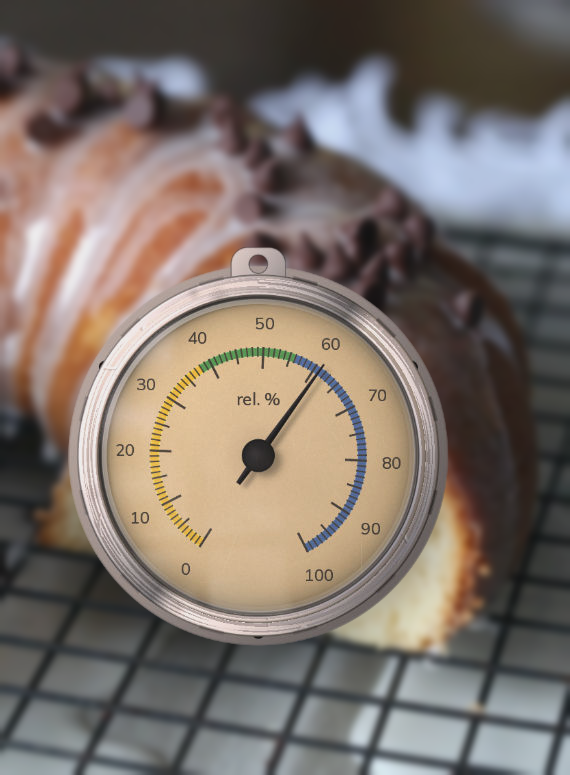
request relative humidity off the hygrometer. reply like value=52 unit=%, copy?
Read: value=61 unit=%
